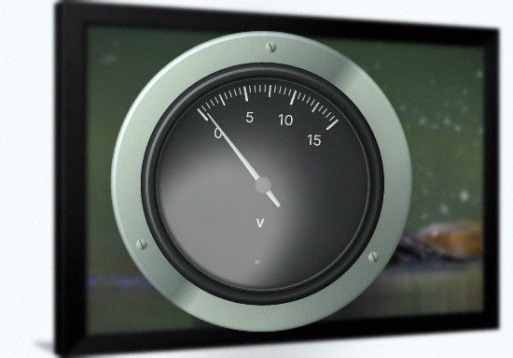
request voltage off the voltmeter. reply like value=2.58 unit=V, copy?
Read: value=0.5 unit=V
